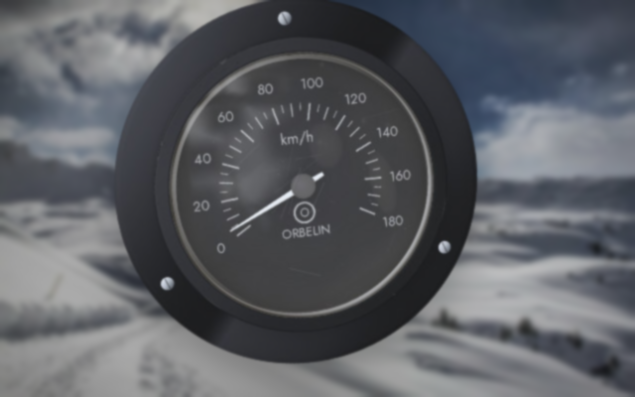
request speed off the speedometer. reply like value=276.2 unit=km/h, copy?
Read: value=5 unit=km/h
